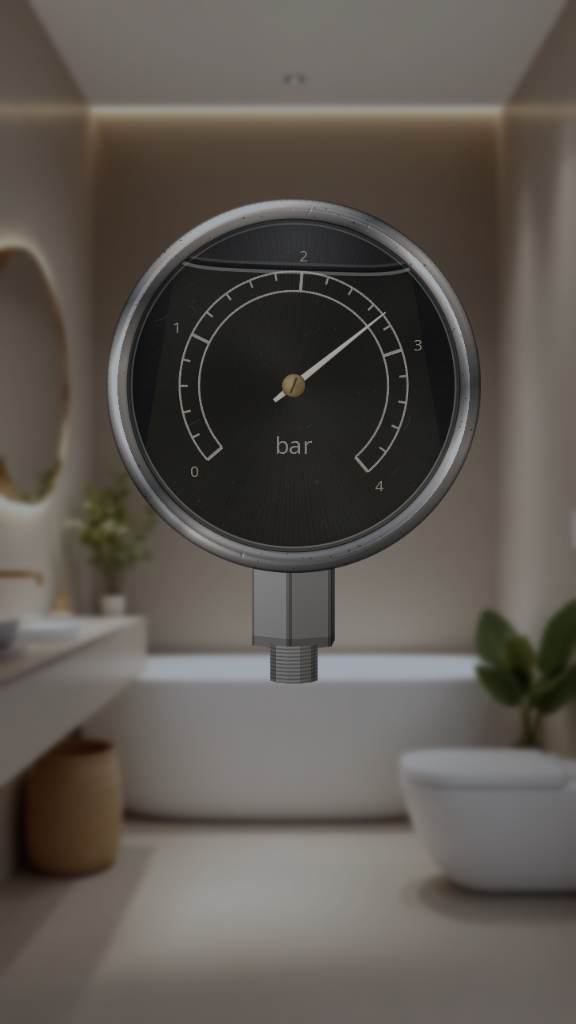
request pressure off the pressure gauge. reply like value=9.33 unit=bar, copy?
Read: value=2.7 unit=bar
